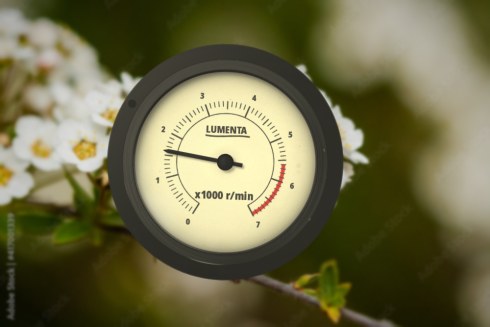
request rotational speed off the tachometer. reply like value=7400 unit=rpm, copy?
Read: value=1600 unit=rpm
